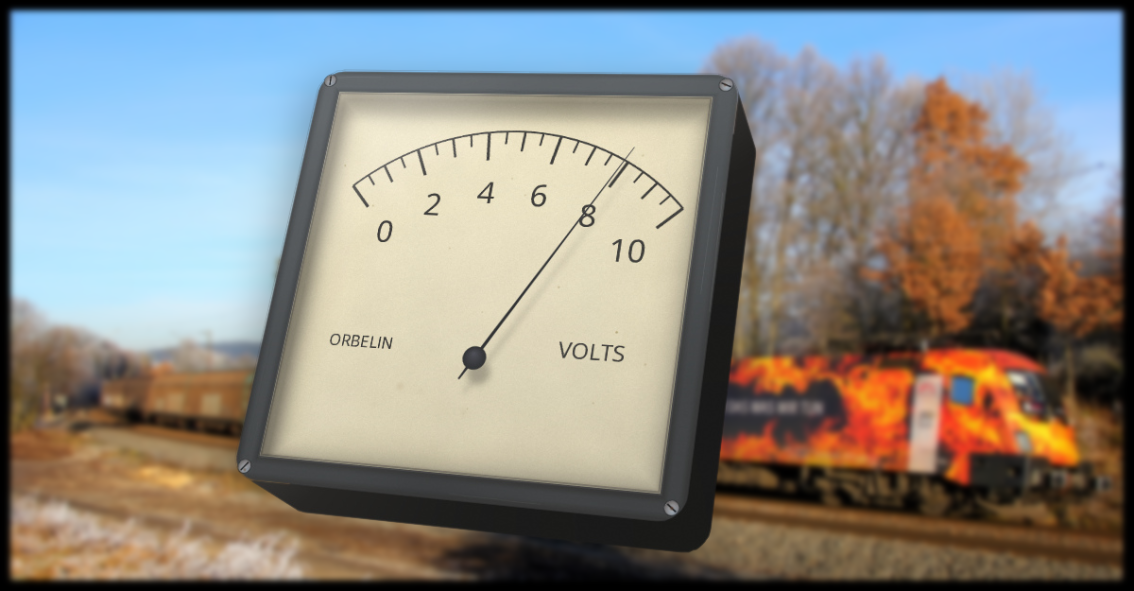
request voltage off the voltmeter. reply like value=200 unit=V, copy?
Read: value=8 unit=V
